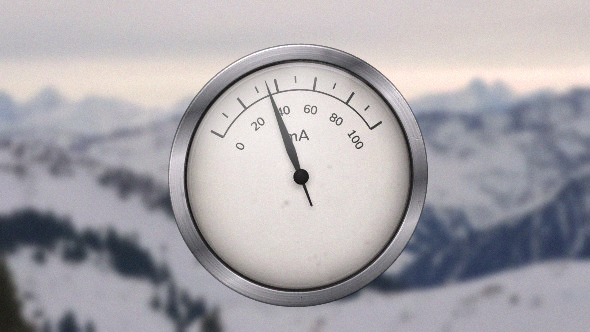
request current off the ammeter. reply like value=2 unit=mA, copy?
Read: value=35 unit=mA
